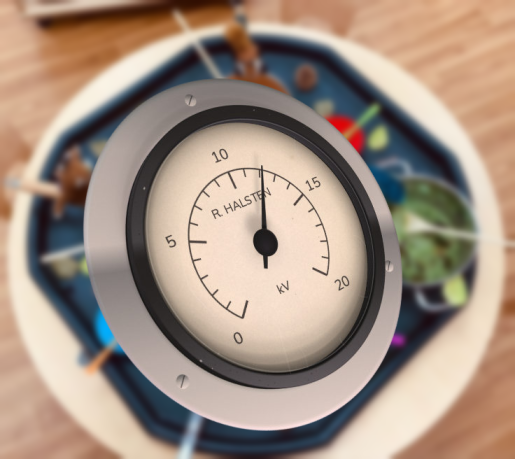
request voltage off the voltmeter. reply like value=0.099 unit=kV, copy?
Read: value=12 unit=kV
